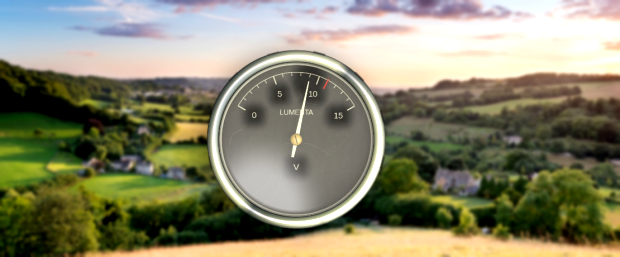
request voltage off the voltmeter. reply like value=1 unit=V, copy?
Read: value=9 unit=V
